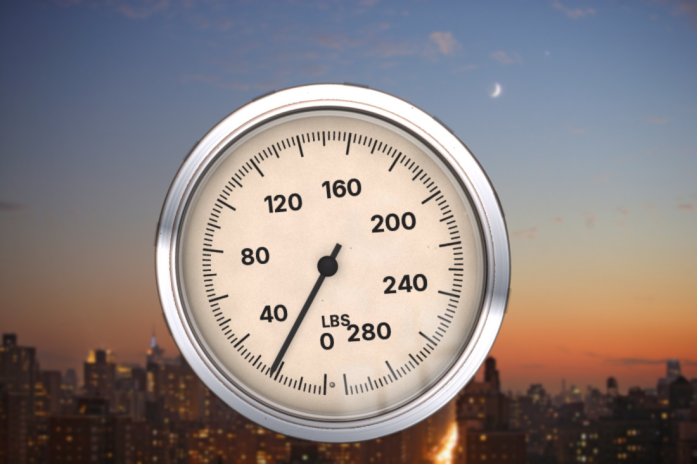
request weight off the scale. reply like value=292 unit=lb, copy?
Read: value=22 unit=lb
